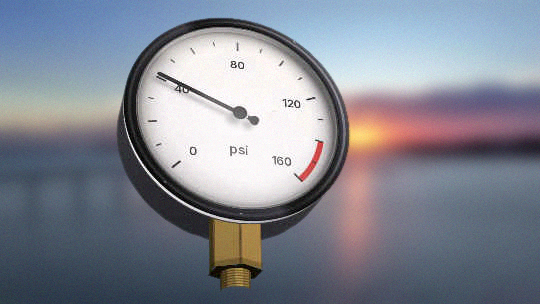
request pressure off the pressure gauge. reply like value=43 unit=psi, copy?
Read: value=40 unit=psi
